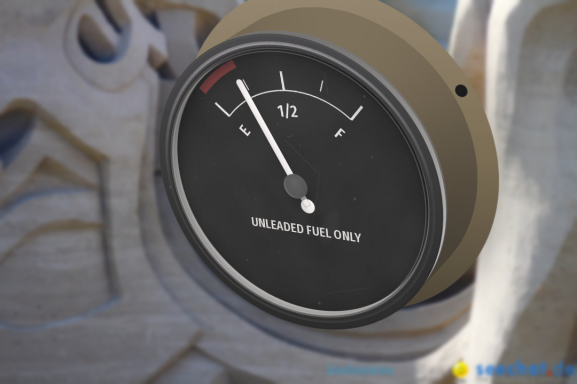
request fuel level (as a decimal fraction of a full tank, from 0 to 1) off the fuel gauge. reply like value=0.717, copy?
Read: value=0.25
